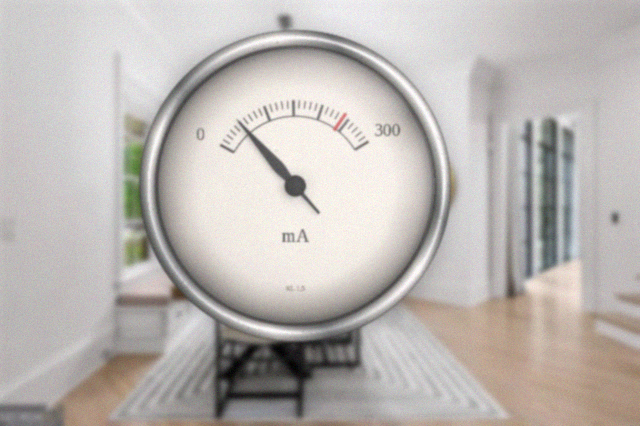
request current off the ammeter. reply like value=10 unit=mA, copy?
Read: value=50 unit=mA
